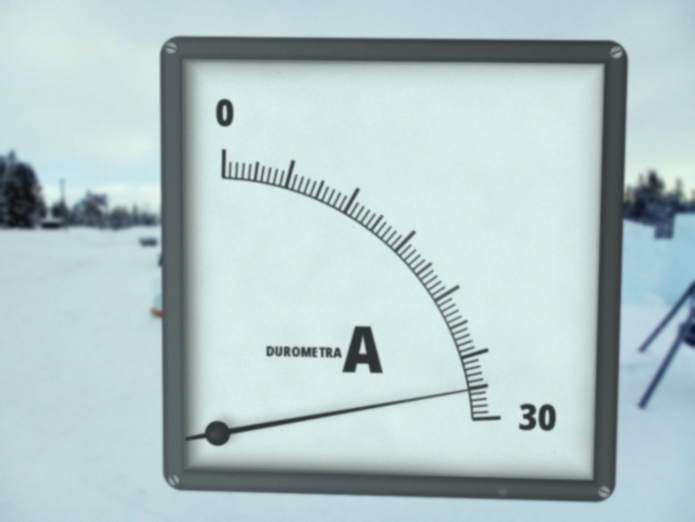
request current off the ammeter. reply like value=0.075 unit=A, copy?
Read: value=27.5 unit=A
